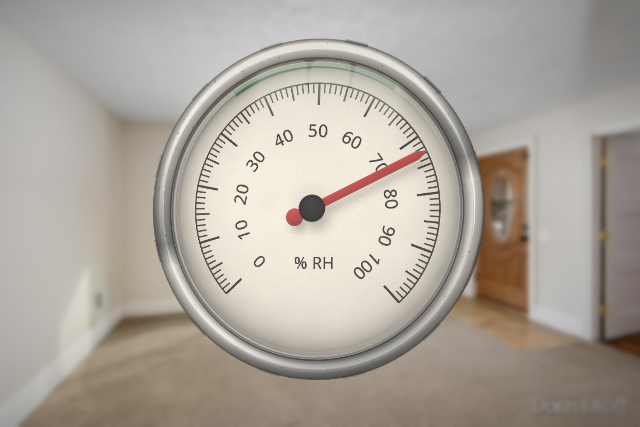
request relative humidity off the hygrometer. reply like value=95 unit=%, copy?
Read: value=73 unit=%
